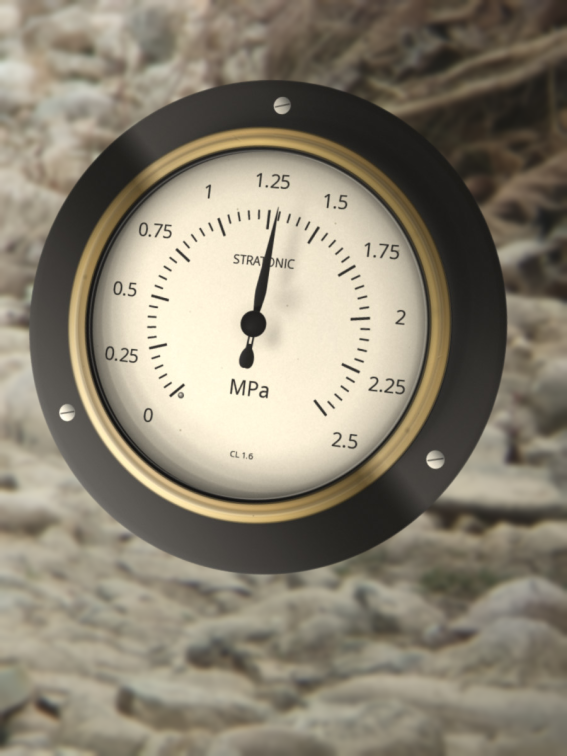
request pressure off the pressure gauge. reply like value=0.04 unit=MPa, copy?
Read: value=1.3 unit=MPa
